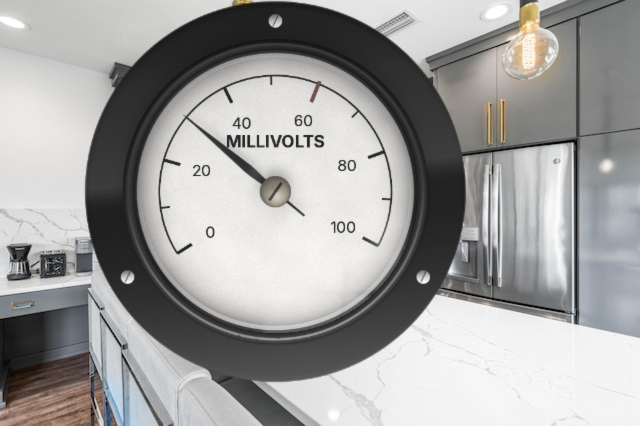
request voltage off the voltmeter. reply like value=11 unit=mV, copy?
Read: value=30 unit=mV
